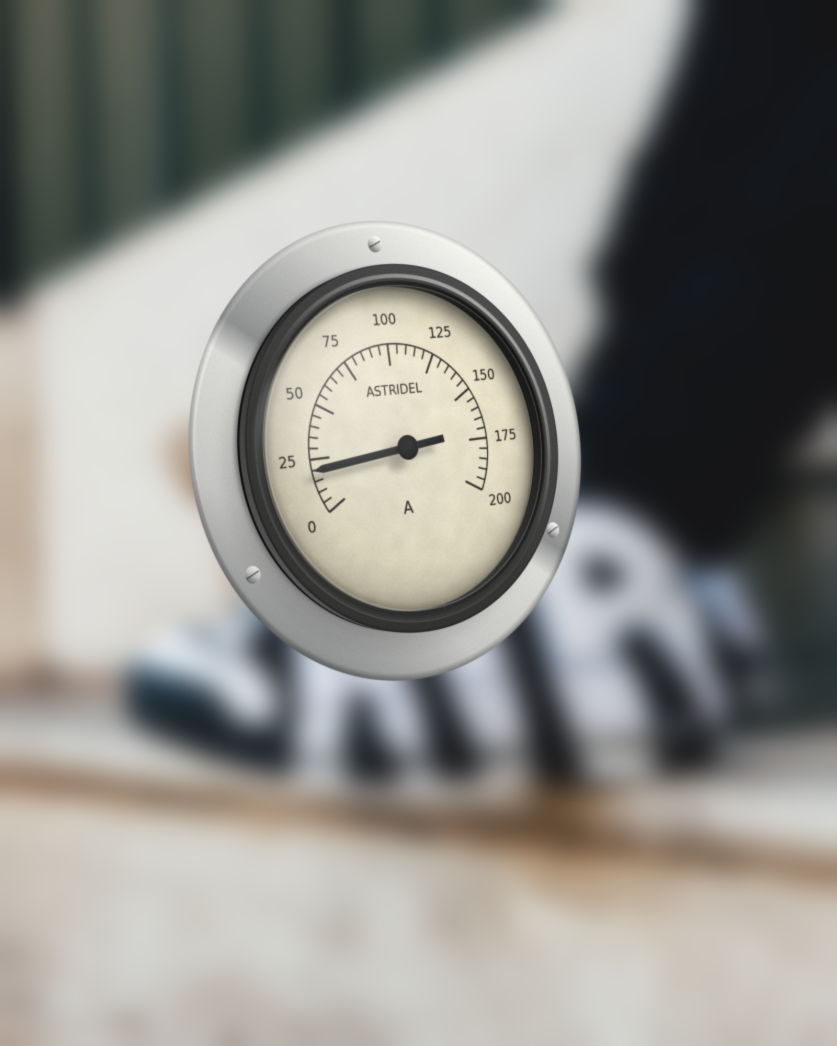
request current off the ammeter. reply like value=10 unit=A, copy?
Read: value=20 unit=A
